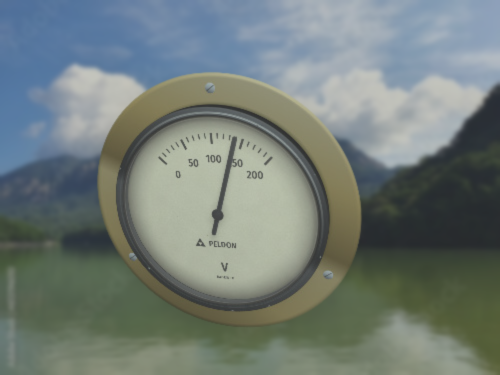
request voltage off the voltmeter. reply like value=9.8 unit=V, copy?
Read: value=140 unit=V
